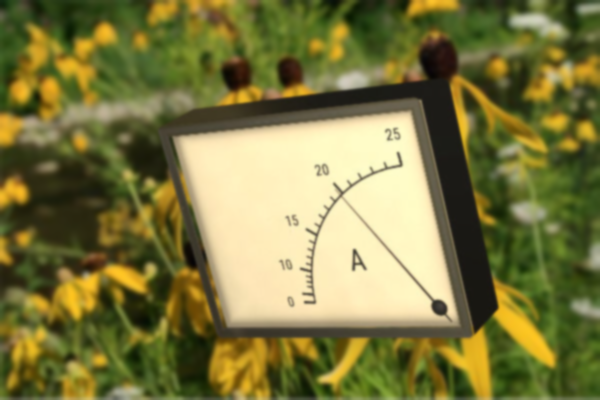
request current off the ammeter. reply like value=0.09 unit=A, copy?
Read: value=20 unit=A
